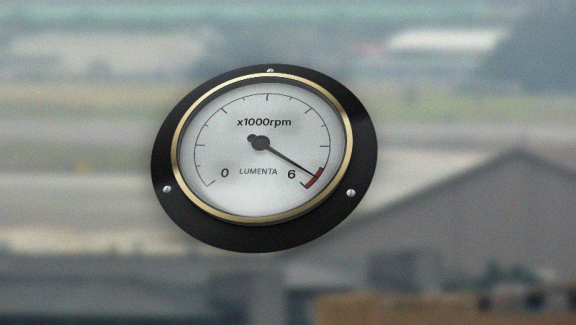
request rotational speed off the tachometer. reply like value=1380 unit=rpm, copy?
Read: value=5750 unit=rpm
